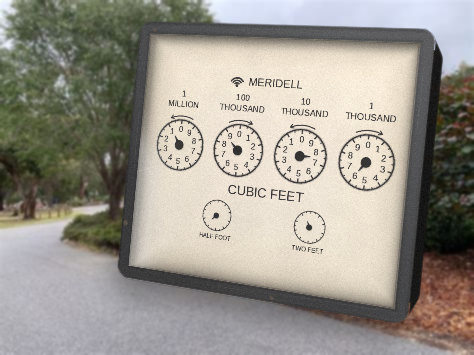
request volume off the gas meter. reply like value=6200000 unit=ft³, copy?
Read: value=87600 unit=ft³
